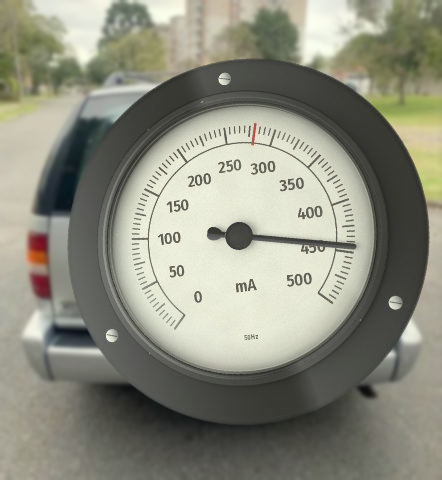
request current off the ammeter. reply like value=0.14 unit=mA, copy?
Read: value=445 unit=mA
